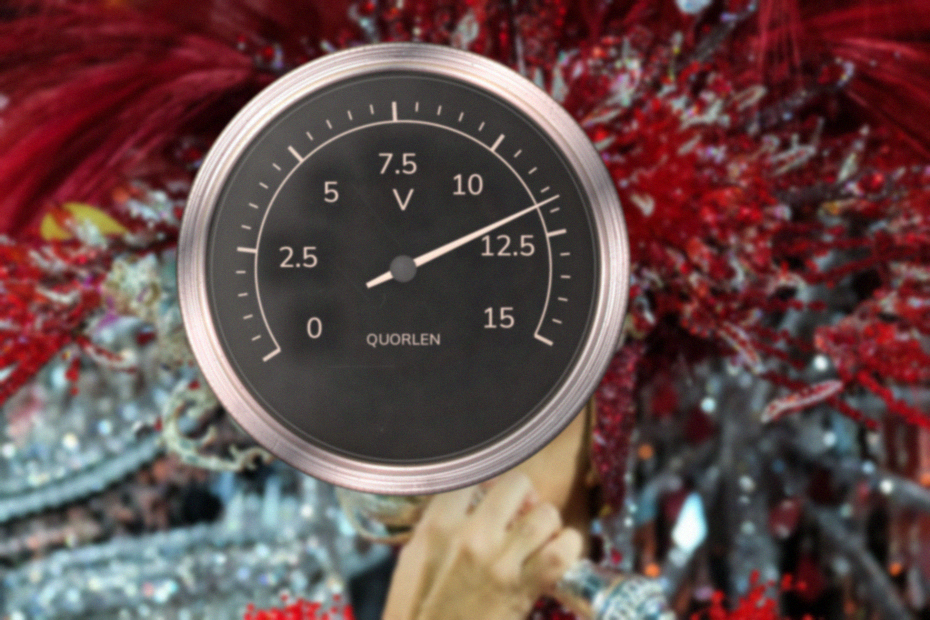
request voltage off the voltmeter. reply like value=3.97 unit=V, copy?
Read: value=11.75 unit=V
